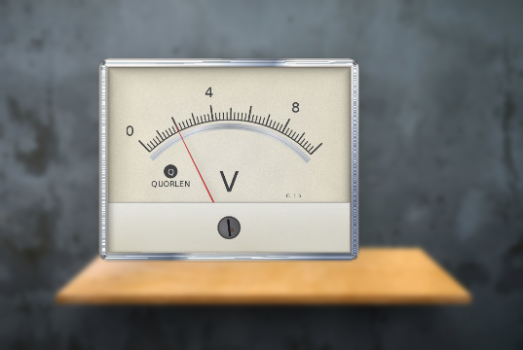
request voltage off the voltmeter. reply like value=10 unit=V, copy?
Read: value=2 unit=V
